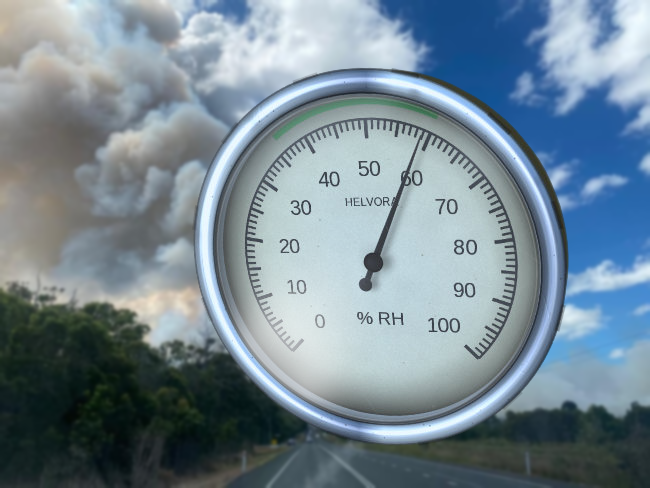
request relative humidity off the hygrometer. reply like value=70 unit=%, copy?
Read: value=59 unit=%
